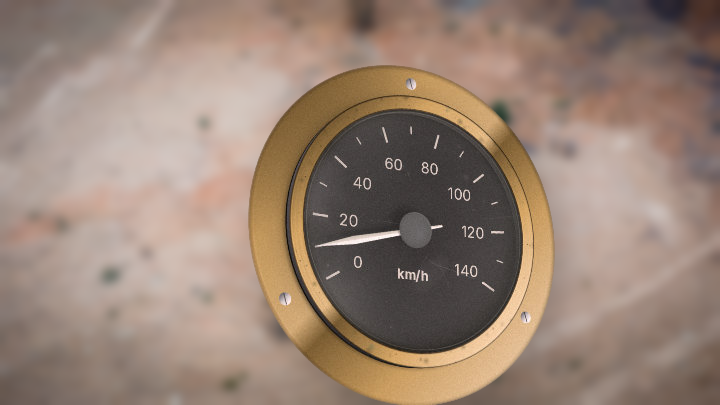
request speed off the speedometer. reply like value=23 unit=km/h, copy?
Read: value=10 unit=km/h
